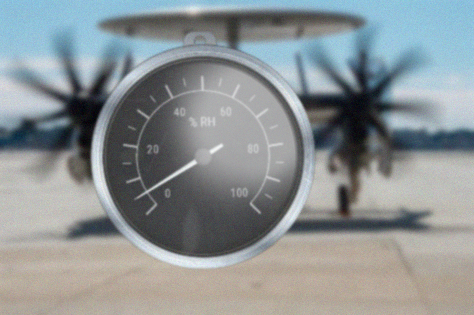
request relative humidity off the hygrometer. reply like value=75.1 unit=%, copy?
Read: value=5 unit=%
